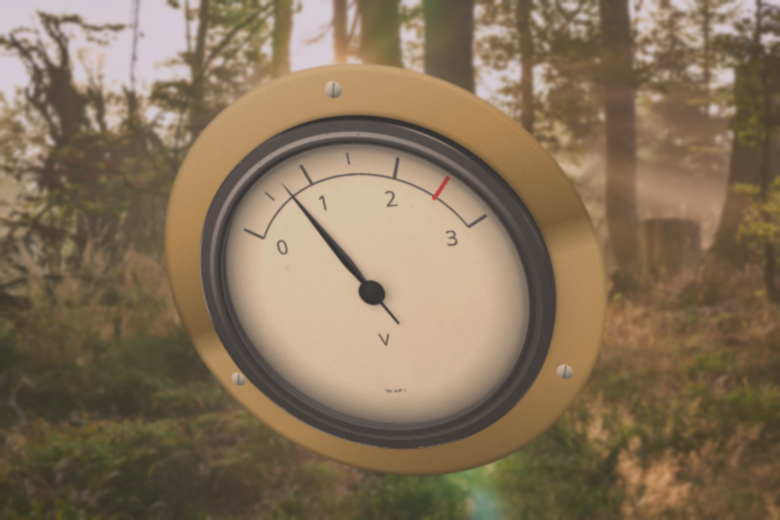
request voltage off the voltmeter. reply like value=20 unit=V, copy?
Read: value=0.75 unit=V
